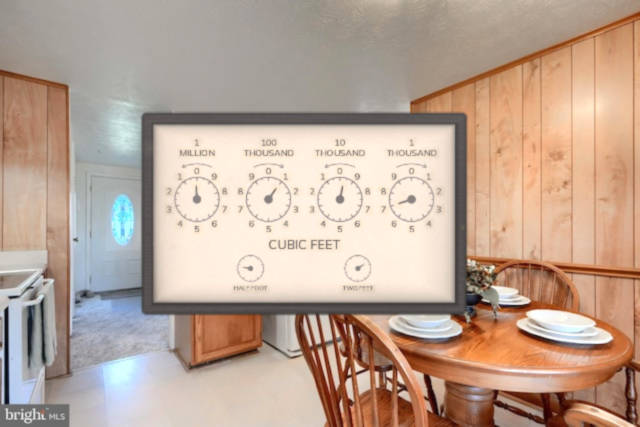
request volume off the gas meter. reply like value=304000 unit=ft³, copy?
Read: value=9700 unit=ft³
